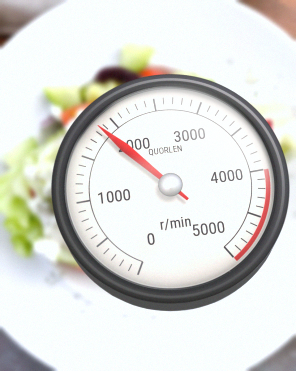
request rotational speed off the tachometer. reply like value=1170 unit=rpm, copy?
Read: value=1850 unit=rpm
